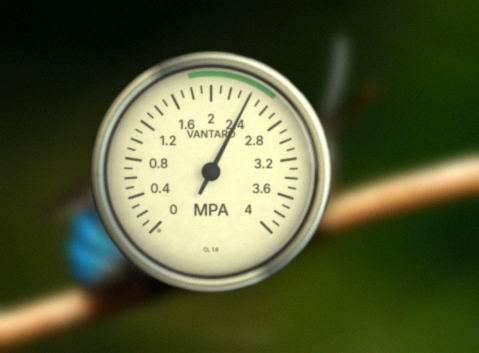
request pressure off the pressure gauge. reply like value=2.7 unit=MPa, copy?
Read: value=2.4 unit=MPa
